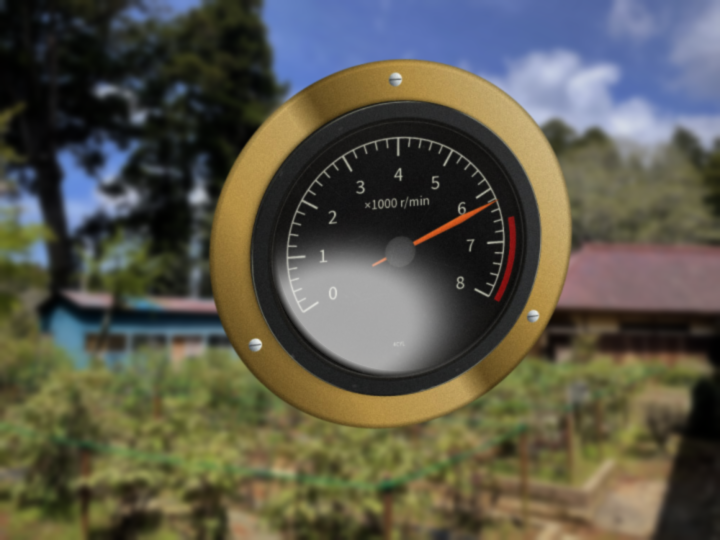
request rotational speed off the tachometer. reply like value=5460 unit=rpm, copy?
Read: value=6200 unit=rpm
